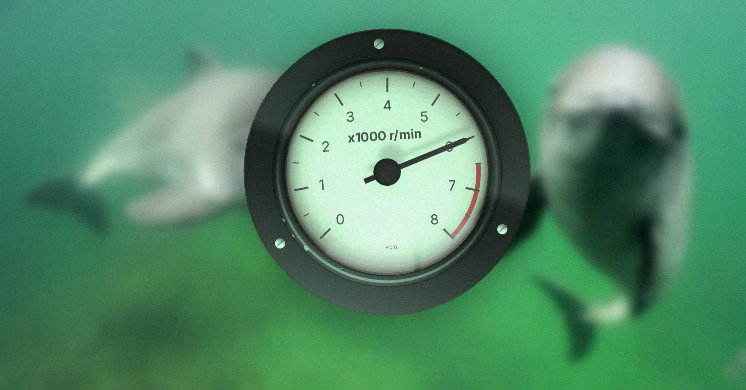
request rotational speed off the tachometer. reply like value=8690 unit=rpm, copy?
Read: value=6000 unit=rpm
